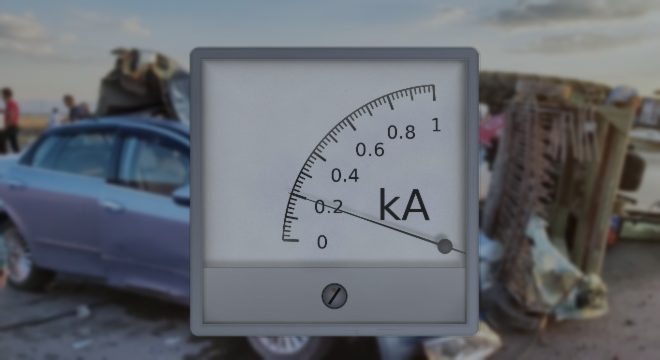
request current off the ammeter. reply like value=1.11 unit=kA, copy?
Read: value=0.2 unit=kA
